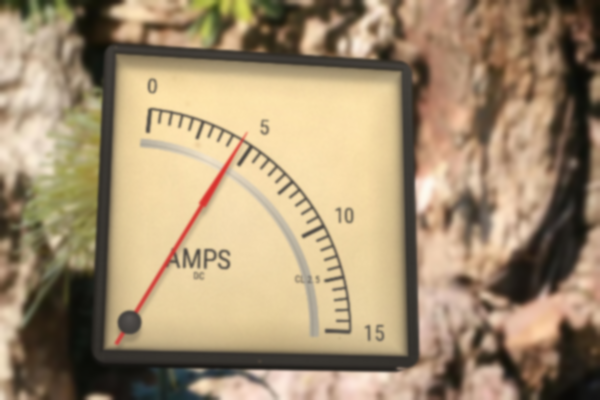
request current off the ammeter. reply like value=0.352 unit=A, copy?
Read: value=4.5 unit=A
